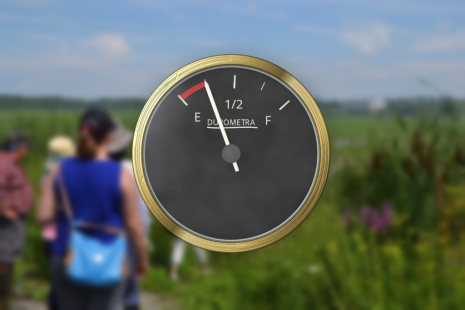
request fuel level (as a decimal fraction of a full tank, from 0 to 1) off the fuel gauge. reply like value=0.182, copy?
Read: value=0.25
